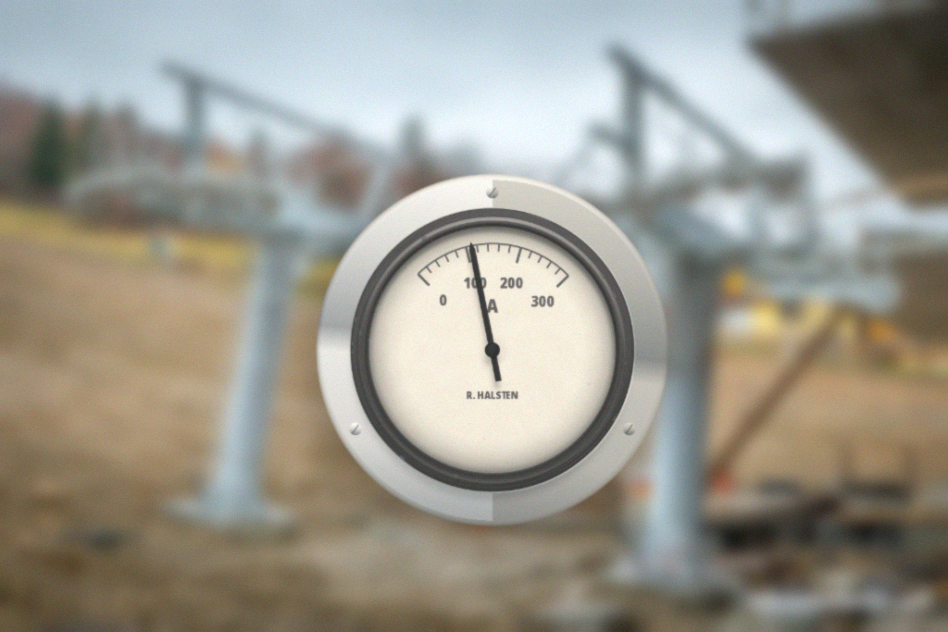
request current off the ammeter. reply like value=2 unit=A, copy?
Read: value=110 unit=A
